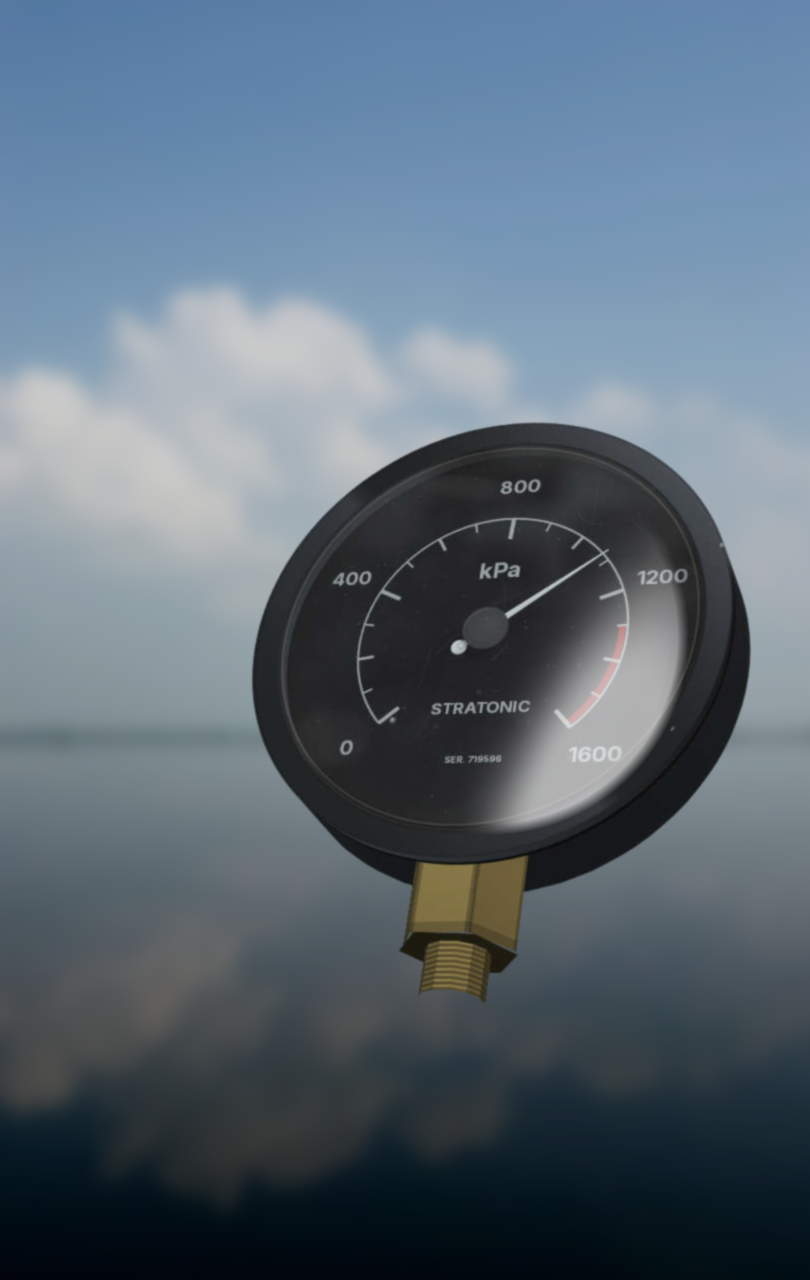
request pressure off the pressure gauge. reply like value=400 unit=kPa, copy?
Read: value=1100 unit=kPa
